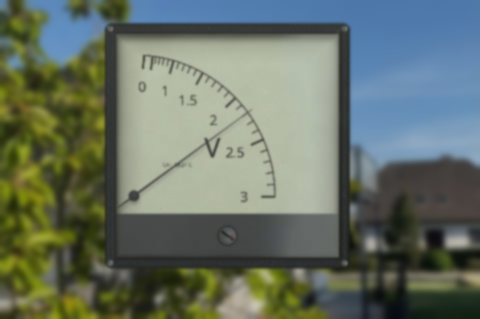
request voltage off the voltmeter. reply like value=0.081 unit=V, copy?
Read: value=2.2 unit=V
